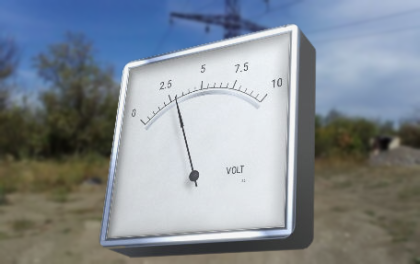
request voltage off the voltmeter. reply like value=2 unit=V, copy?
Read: value=3 unit=V
